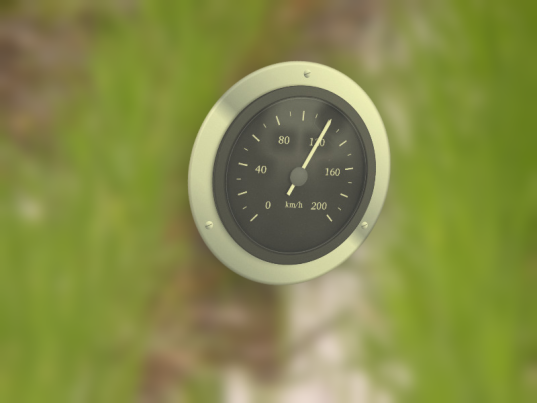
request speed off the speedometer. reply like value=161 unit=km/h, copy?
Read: value=120 unit=km/h
